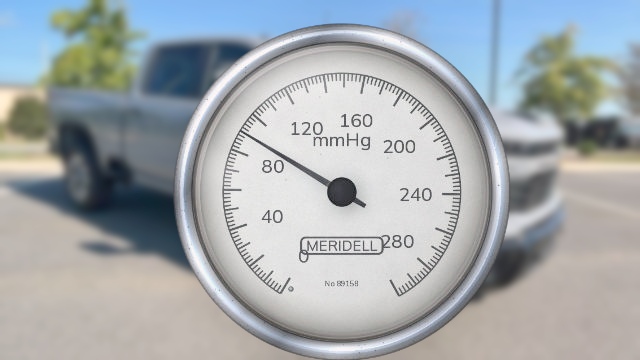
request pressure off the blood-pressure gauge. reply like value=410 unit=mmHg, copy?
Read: value=90 unit=mmHg
